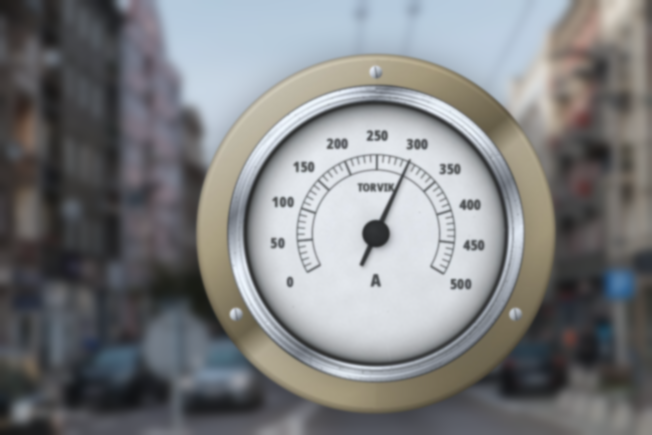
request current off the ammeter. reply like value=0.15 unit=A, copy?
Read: value=300 unit=A
